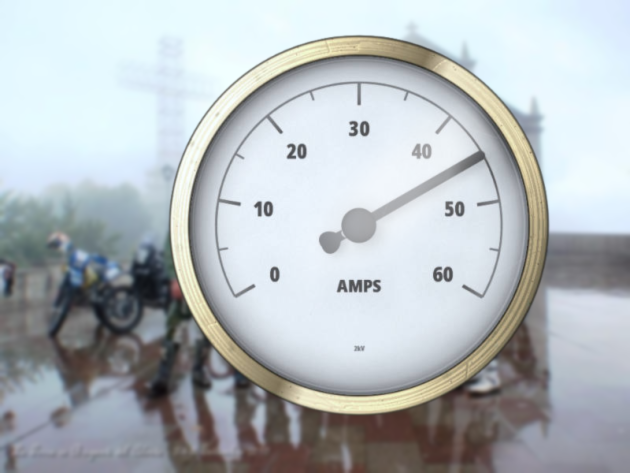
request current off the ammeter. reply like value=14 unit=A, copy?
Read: value=45 unit=A
